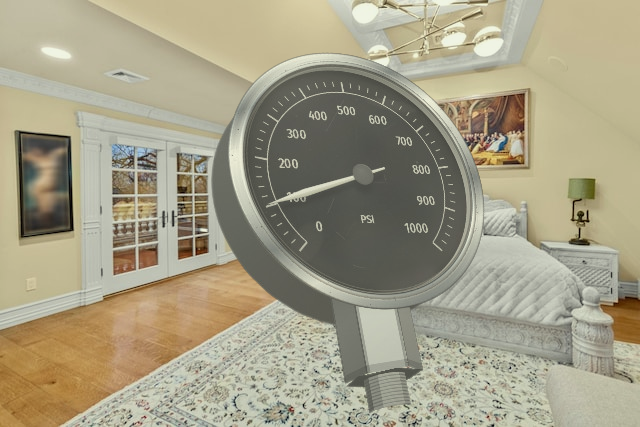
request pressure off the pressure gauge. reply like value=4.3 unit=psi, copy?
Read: value=100 unit=psi
